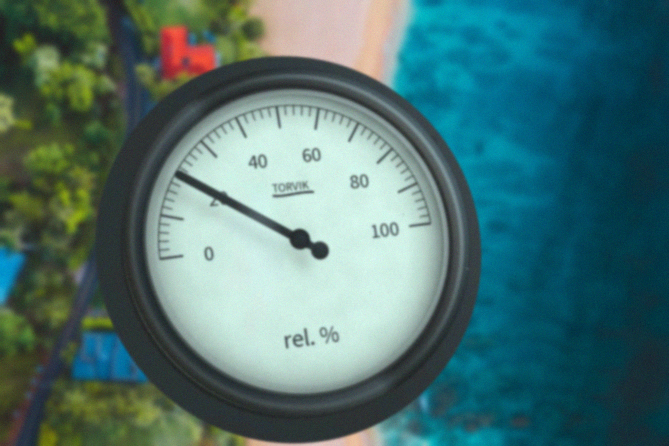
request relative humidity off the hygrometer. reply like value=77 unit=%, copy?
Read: value=20 unit=%
